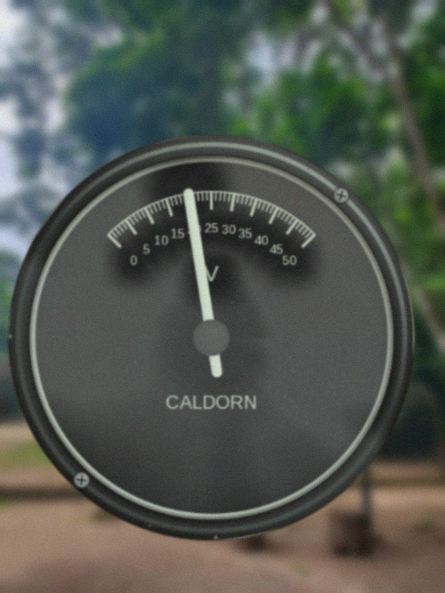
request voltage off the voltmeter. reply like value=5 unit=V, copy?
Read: value=20 unit=V
